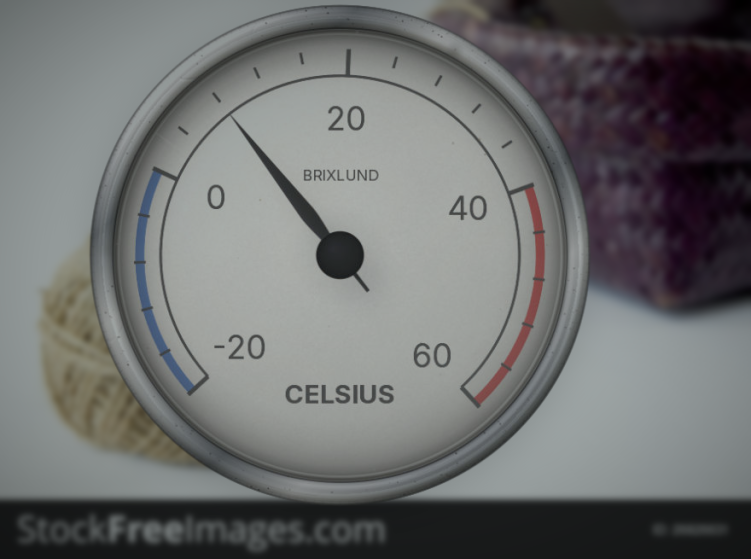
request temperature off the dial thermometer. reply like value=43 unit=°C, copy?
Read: value=8 unit=°C
